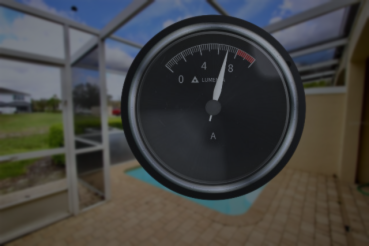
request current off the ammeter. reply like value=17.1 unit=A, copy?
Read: value=7 unit=A
